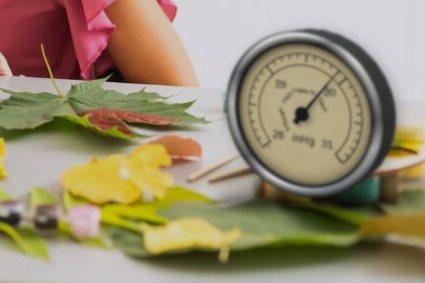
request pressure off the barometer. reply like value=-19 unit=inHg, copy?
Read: value=29.9 unit=inHg
